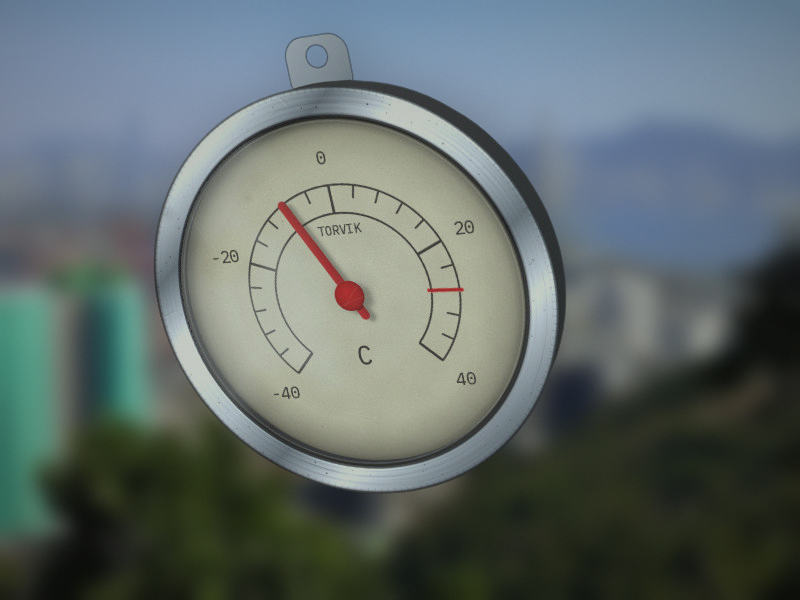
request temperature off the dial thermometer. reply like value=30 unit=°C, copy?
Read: value=-8 unit=°C
